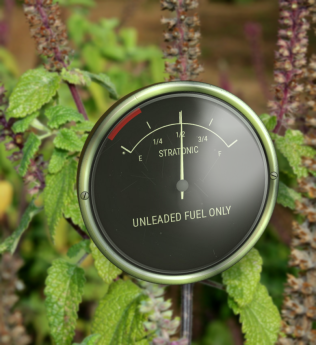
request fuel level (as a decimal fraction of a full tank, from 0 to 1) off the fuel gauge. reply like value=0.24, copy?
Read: value=0.5
